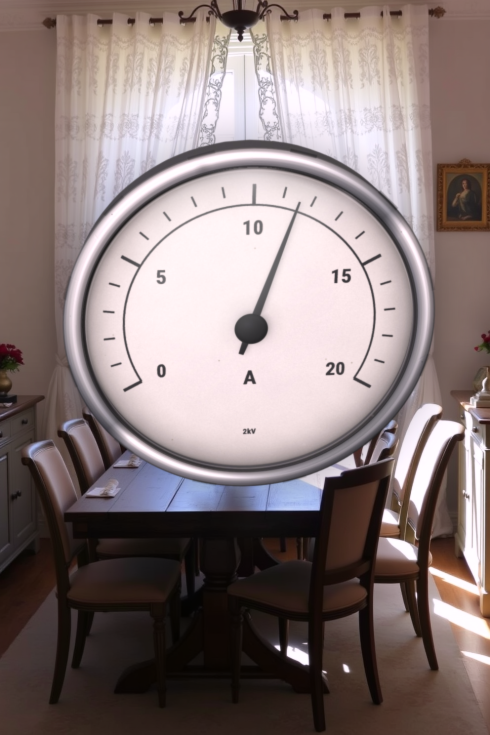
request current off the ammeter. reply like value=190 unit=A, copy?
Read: value=11.5 unit=A
